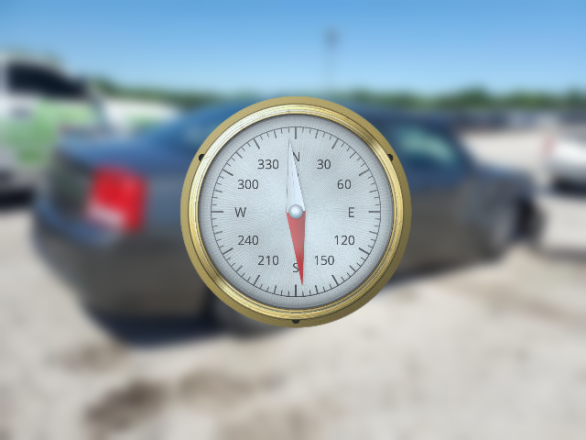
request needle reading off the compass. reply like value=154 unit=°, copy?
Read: value=175 unit=°
